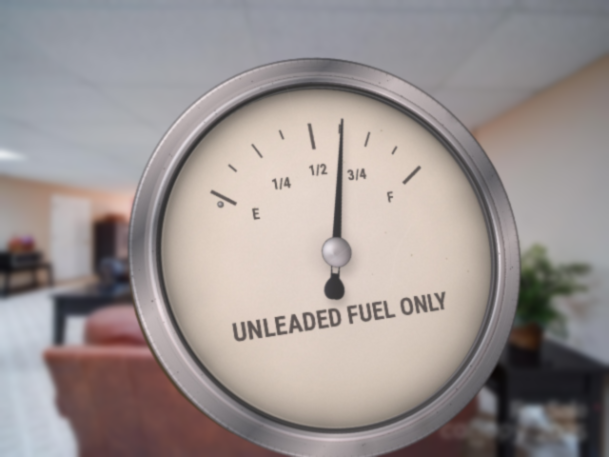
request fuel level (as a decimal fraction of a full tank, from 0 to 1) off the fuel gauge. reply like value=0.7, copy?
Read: value=0.625
